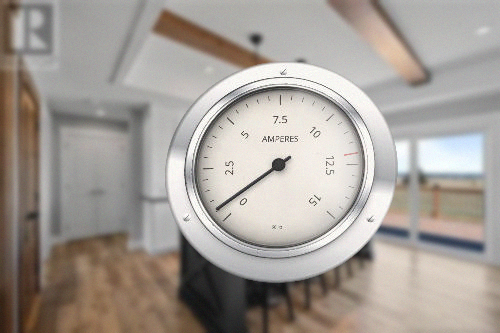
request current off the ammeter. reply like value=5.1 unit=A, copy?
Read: value=0.5 unit=A
